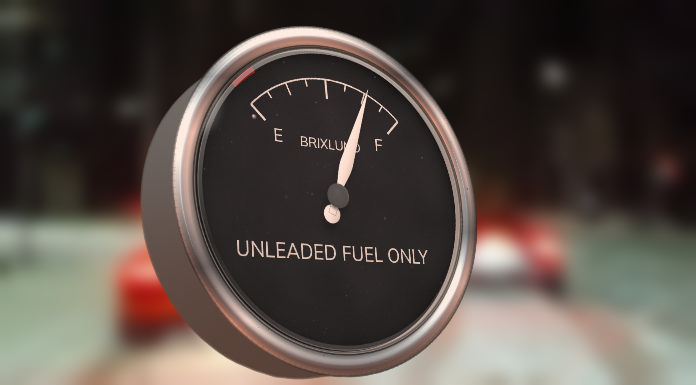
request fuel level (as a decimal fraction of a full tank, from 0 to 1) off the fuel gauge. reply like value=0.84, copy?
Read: value=0.75
